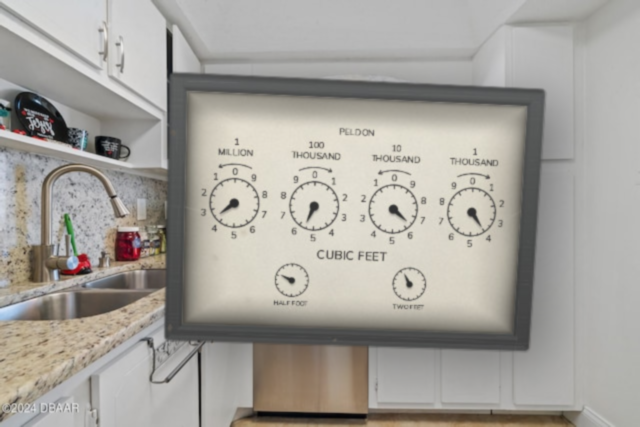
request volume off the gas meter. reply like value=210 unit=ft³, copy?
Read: value=356400 unit=ft³
